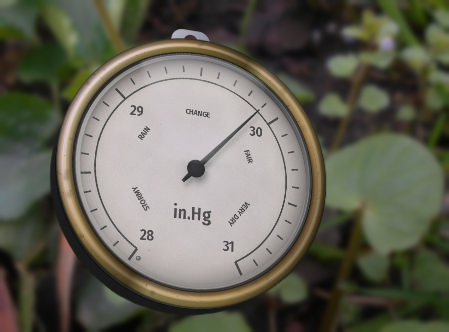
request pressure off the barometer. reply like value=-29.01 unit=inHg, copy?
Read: value=29.9 unit=inHg
